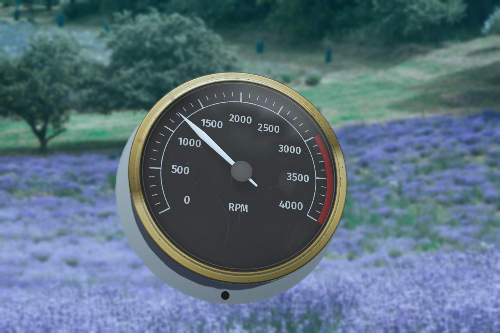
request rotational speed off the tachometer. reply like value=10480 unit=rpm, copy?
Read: value=1200 unit=rpm
